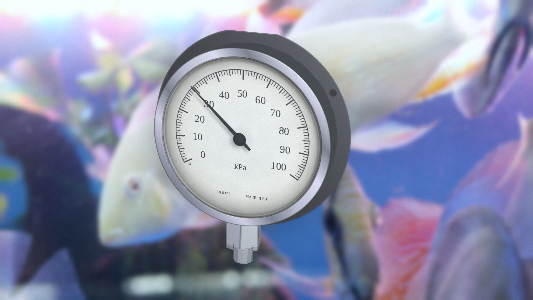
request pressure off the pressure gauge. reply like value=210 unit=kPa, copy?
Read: value=30 unit=kPa
